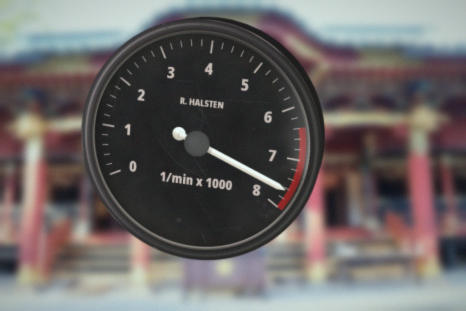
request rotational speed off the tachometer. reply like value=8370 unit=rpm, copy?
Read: value=7600 unit=rpm
